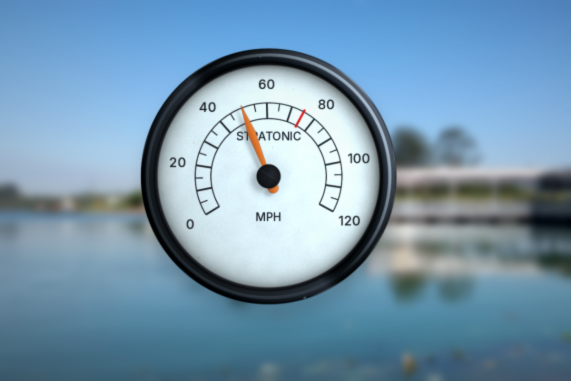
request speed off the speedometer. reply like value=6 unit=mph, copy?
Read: value=50 unit=mph
